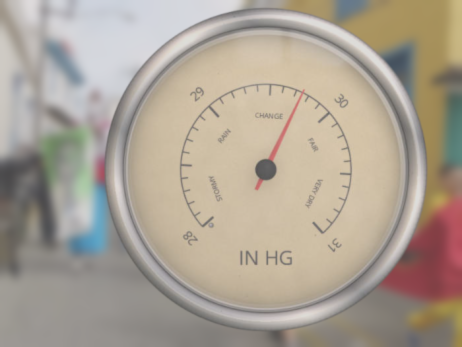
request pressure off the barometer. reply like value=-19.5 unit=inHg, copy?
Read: value=29.75 unit=inHg
